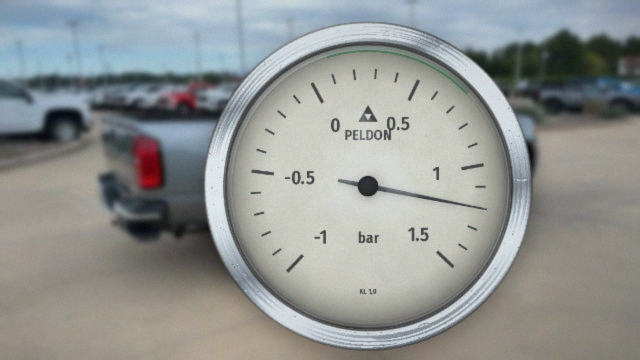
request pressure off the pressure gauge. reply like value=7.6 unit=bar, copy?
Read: value=1.2 unit=bar
